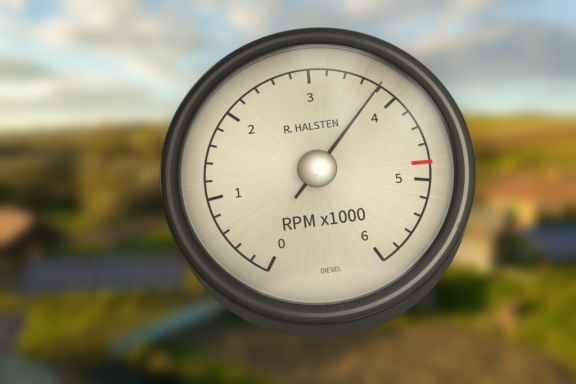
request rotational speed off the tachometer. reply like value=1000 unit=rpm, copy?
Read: value=3800 unit=rpm
